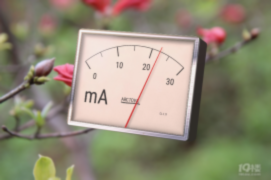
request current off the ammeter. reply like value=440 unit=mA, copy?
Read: value=22.5 unit=mA
